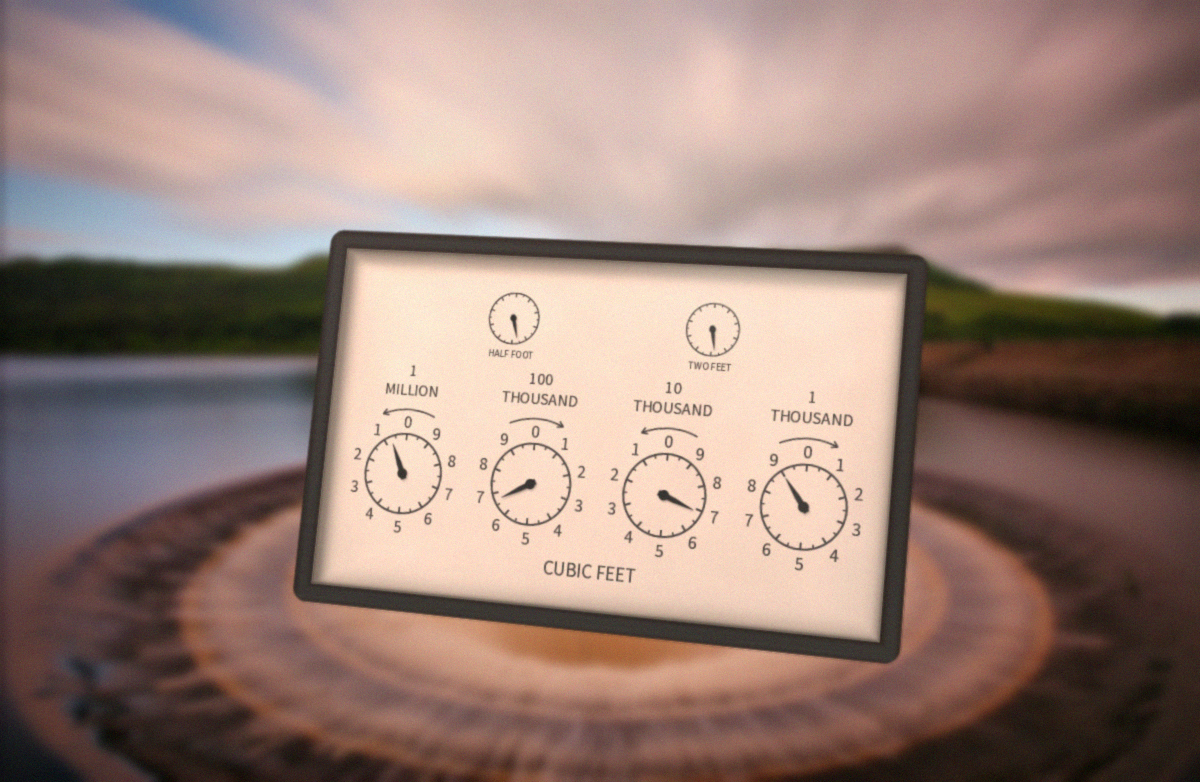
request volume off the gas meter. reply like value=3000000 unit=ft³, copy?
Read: value=66900 unit=ft³
